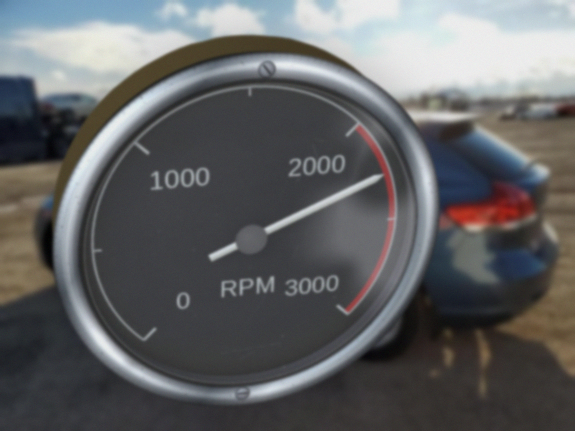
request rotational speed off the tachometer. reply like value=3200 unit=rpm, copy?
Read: value=2250 unit=rpm
